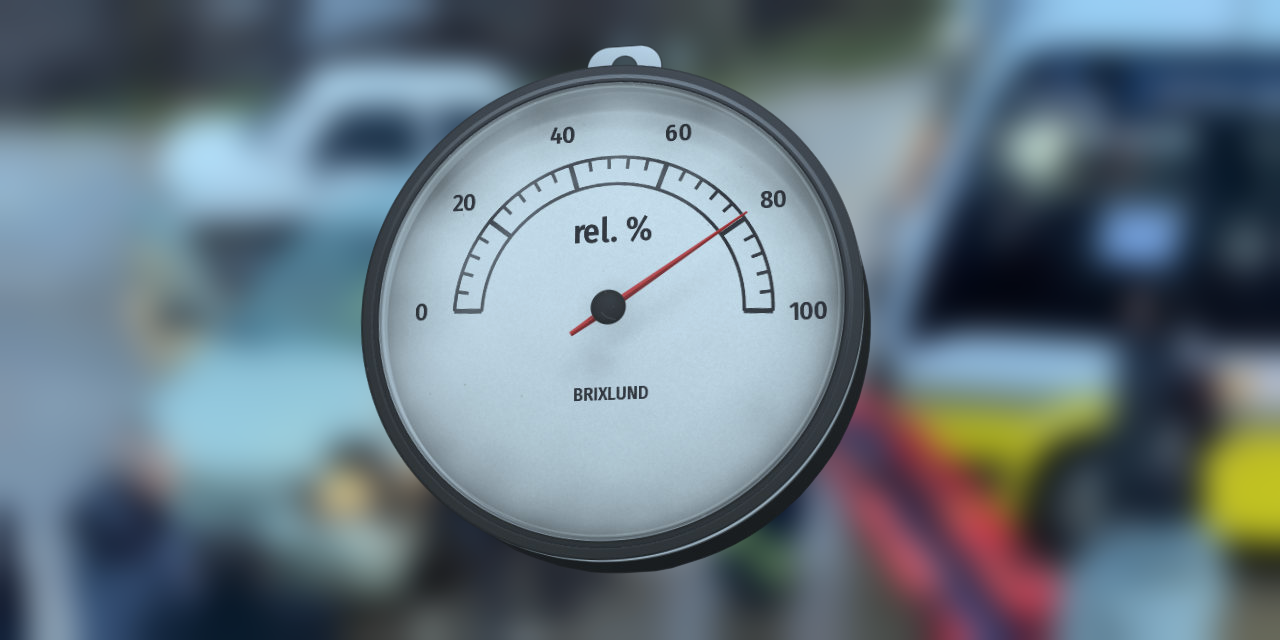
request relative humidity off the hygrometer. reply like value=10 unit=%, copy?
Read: value=80 unit=%
